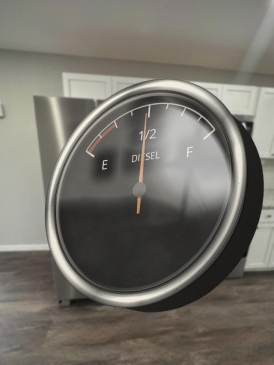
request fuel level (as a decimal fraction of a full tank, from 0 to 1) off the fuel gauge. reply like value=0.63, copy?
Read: value=0.5
